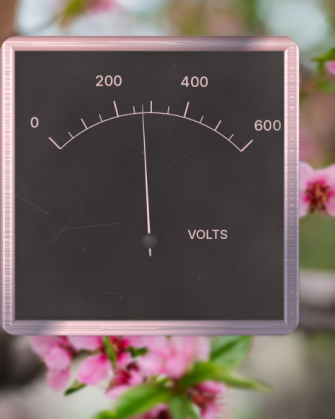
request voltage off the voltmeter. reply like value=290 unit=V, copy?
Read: value=275 unit=V
